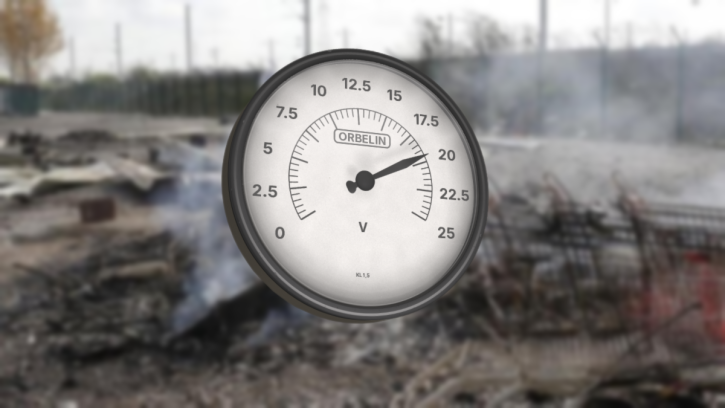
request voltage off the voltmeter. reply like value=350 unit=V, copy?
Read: value=19.5 unit=V
